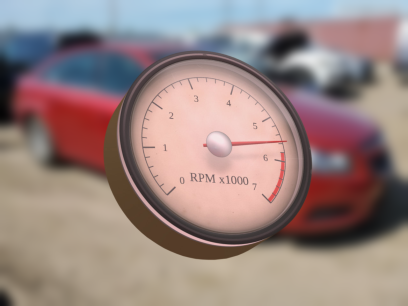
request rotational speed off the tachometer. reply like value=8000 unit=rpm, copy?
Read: value=5600 unit=rpm
